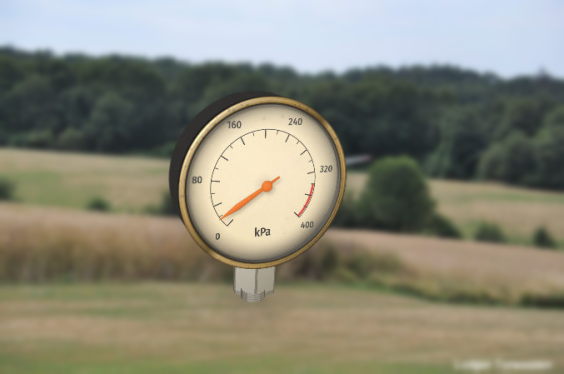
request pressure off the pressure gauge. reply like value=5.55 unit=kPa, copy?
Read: value=20 unit=kPa
